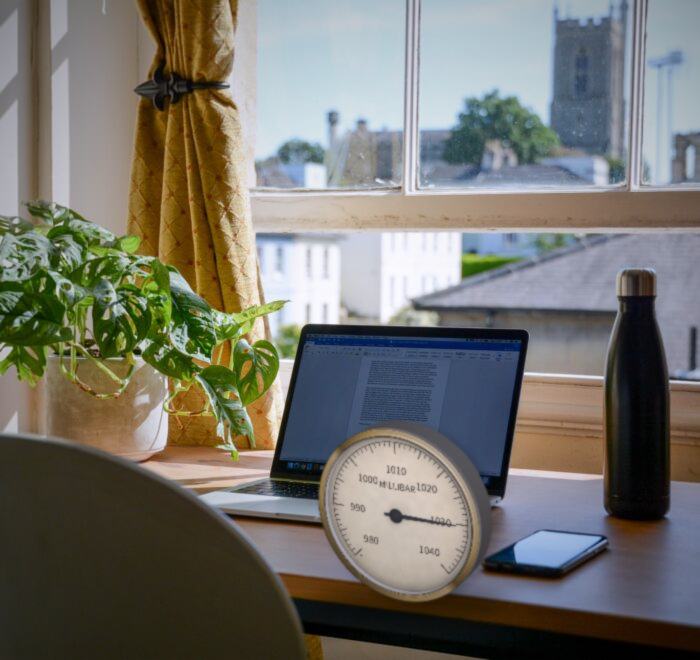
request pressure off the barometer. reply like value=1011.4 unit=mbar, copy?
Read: value=1030 unit=mbar
